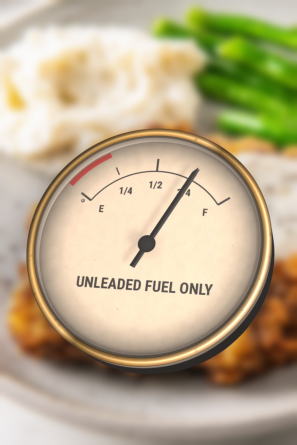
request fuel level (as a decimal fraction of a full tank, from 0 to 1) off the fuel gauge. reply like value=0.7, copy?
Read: value=0.75
